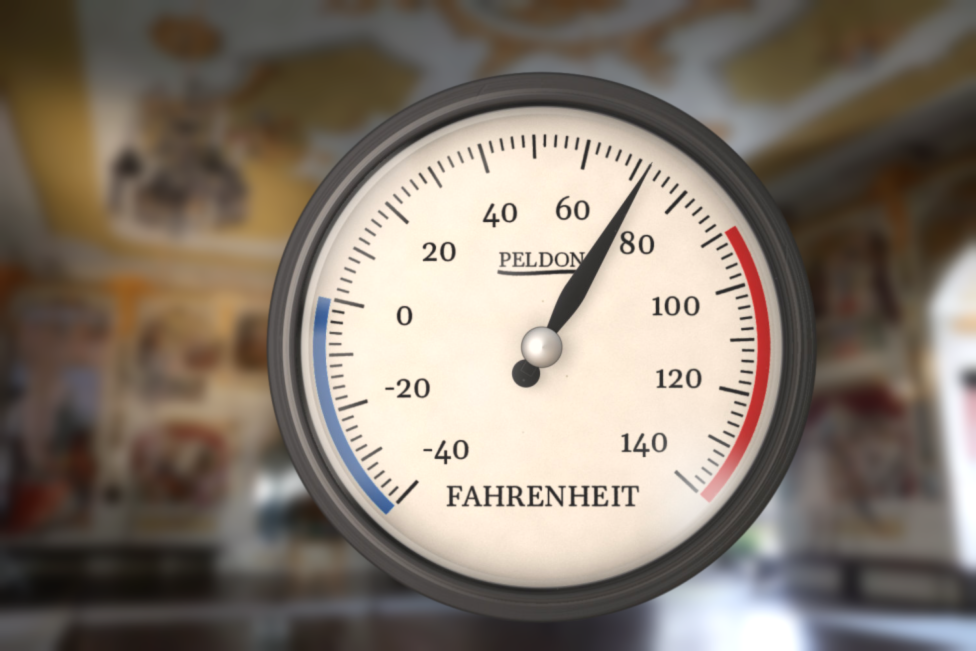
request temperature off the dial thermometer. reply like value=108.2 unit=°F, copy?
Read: value=72 unit=°F
